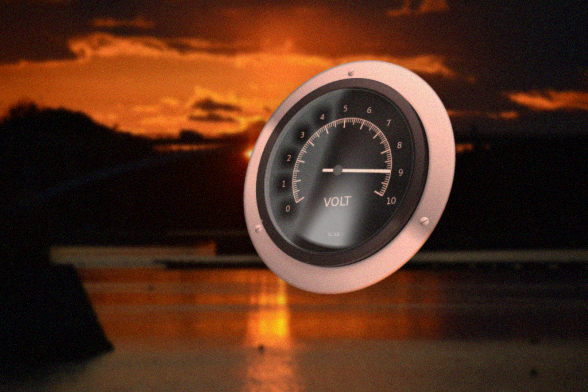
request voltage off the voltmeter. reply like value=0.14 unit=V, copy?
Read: value=9 unit=V
